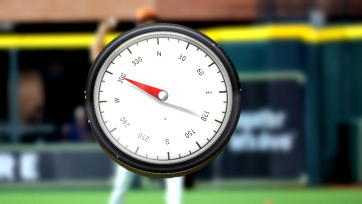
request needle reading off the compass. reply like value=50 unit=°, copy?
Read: value=300 unit=°
